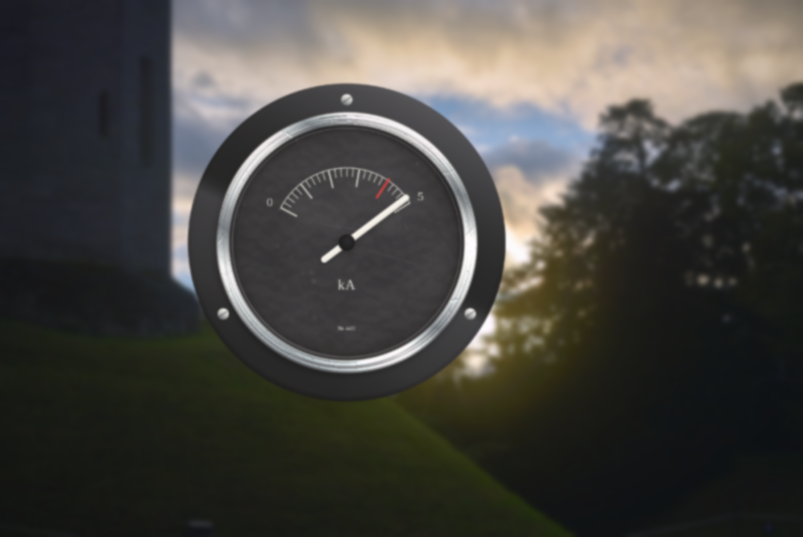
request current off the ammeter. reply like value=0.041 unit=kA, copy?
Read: value=4.8 unit=kA
